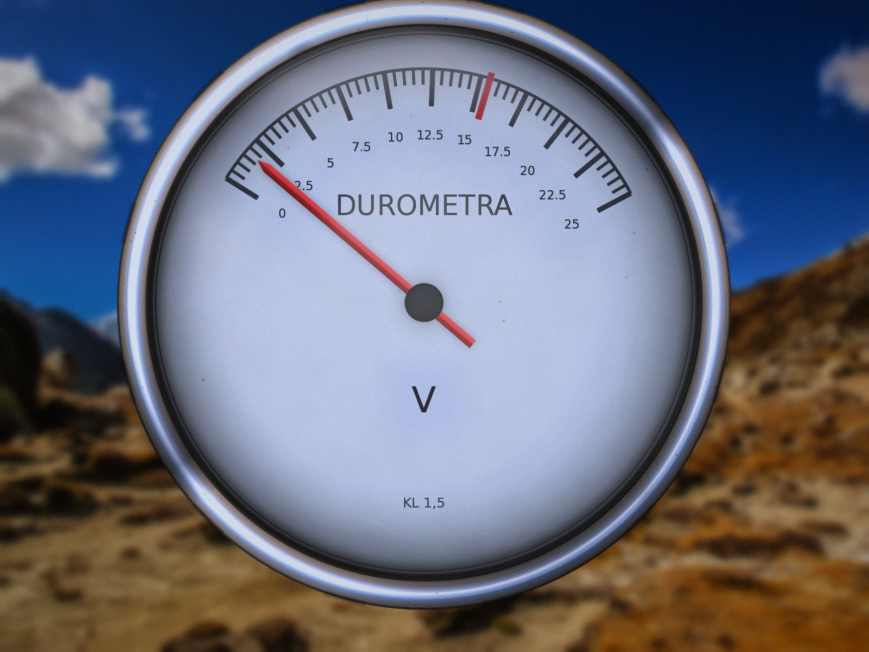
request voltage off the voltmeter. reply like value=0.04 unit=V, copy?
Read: value=1.75 unit=V
